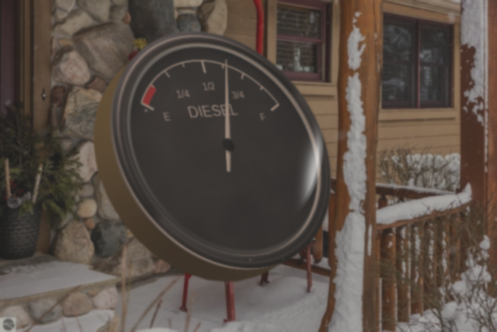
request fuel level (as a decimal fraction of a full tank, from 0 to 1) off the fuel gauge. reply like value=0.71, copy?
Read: value=0.625
